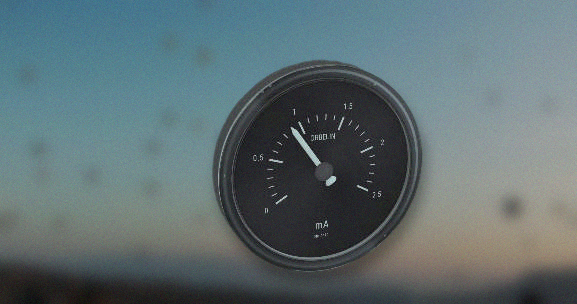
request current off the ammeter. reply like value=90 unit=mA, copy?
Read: value=0.9 unit=mA
